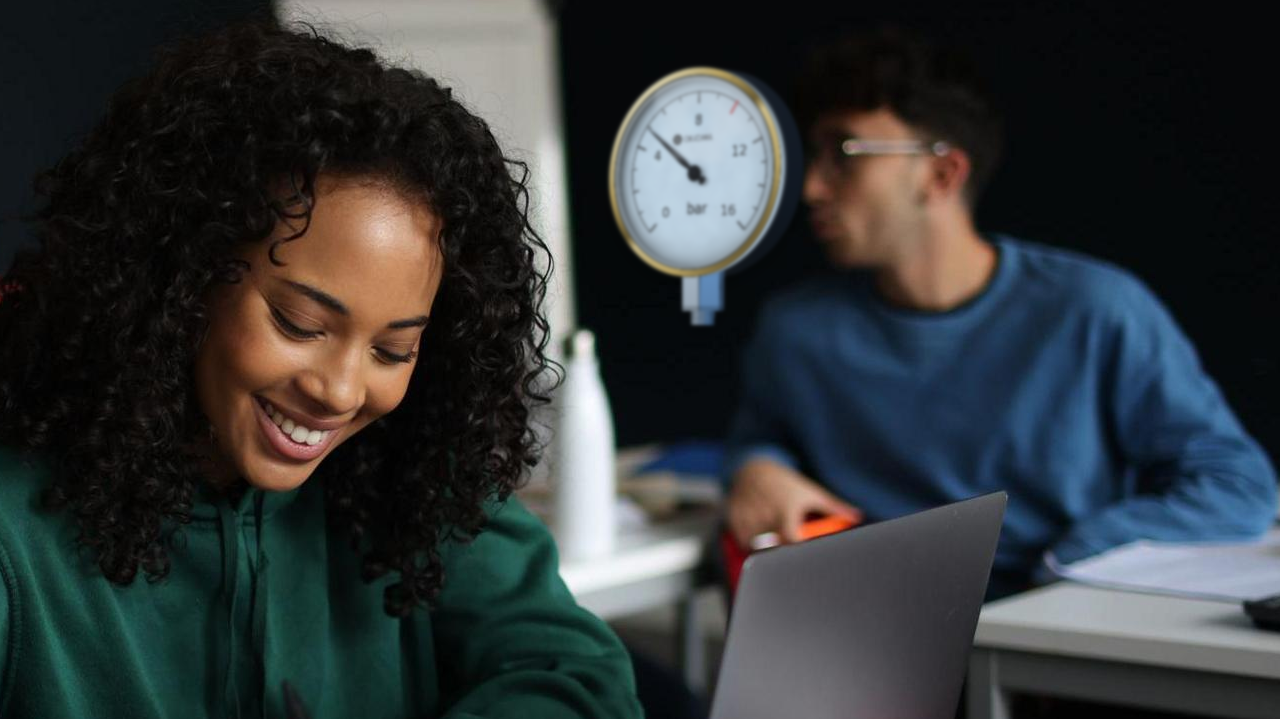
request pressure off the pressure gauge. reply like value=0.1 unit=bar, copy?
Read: value=5 unit=bar
